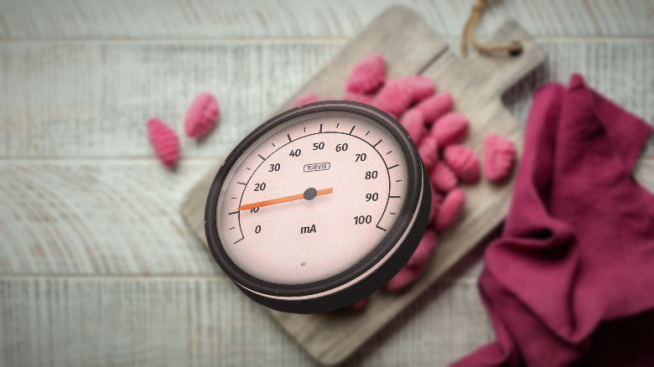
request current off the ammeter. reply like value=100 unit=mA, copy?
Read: value=10 unit=mA
